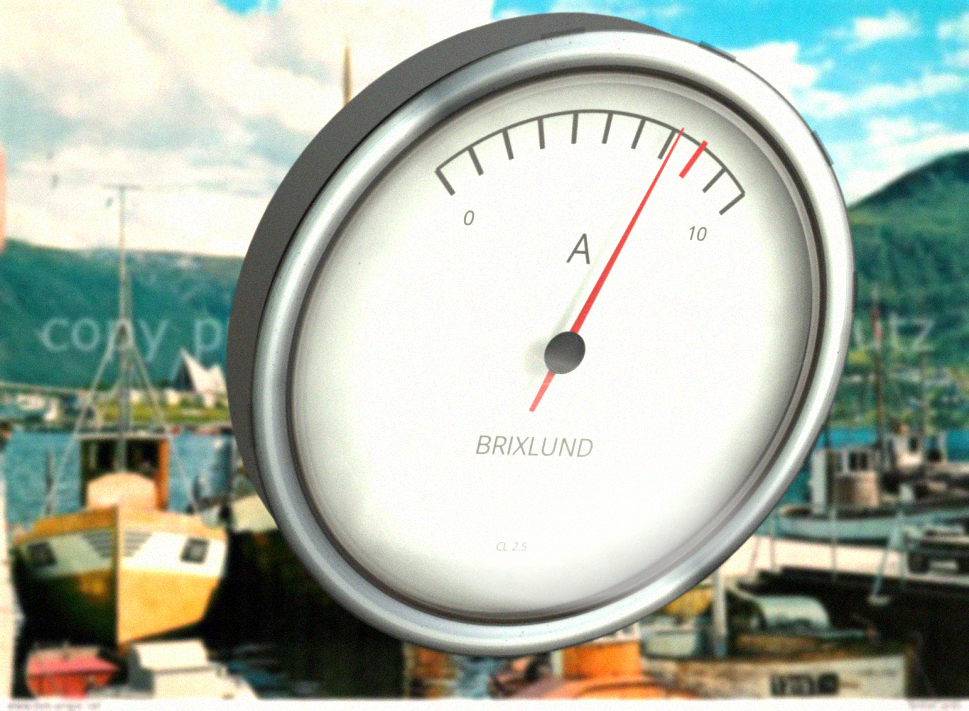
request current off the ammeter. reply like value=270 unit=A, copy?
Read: value=7 unit=A
